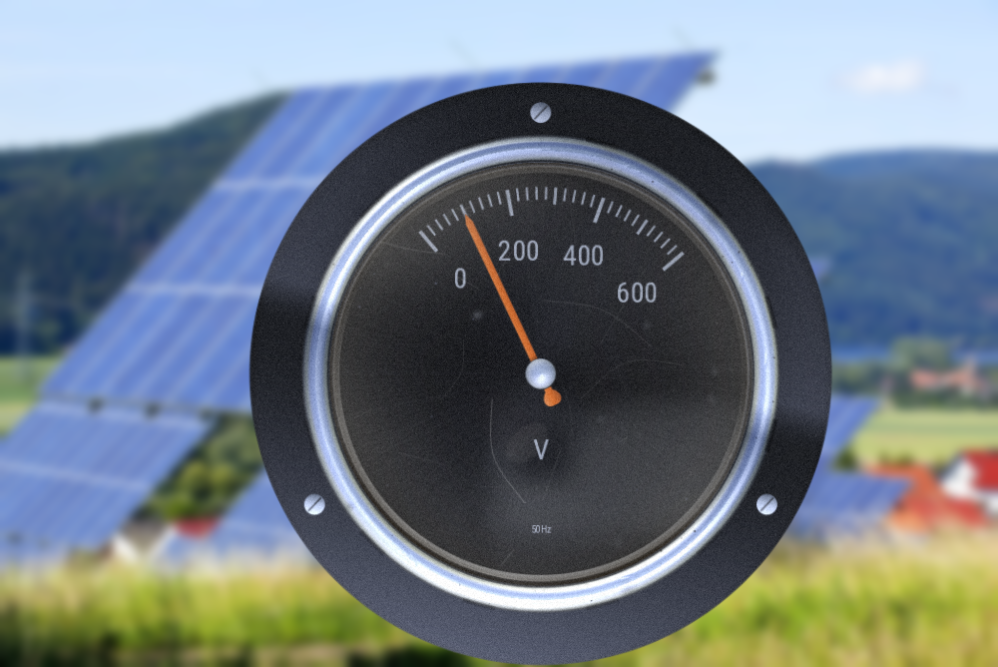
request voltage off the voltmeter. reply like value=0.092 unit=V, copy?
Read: value=100 unit=V
